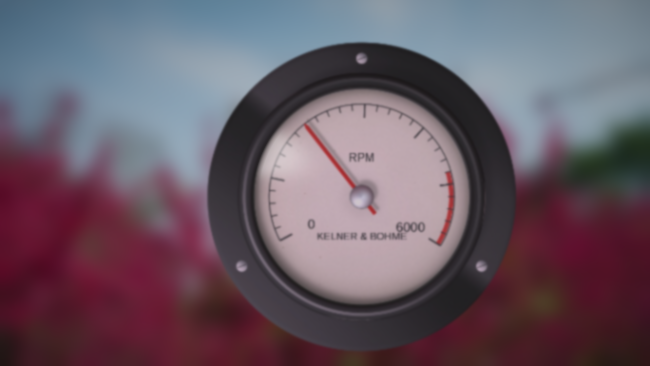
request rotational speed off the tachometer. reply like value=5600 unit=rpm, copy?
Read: value=2000 unit=rpm
